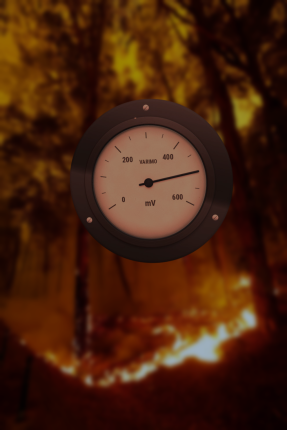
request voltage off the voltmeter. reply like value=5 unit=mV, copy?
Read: value=500 unit=mV
